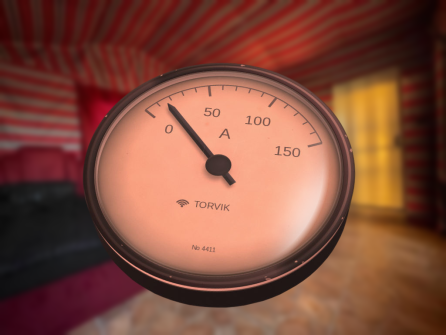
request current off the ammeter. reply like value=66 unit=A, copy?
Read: value=15 unit=A
